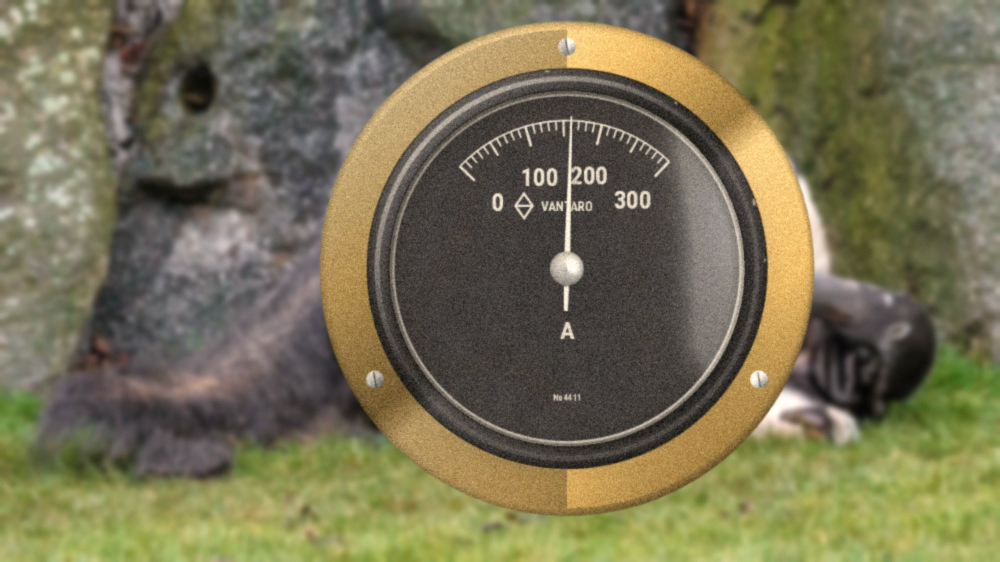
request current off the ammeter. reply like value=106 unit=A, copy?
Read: value=160 unit=A
